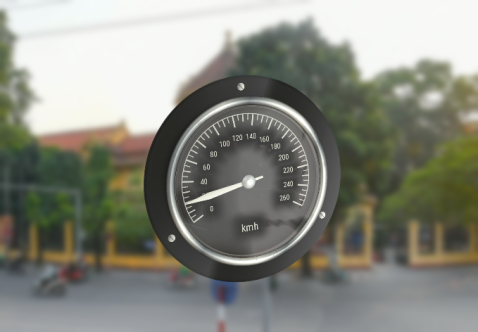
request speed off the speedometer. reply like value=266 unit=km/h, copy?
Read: value=20 unit=km/h
